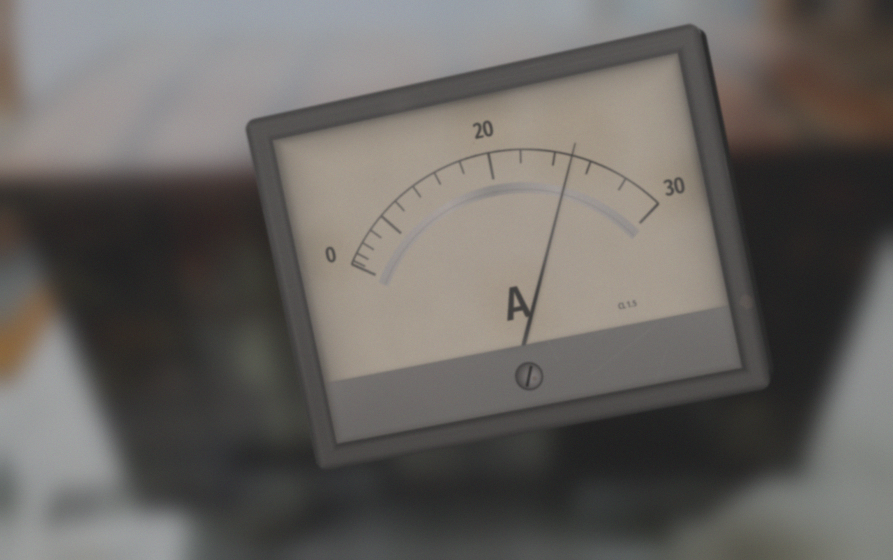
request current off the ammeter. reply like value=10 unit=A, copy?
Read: value=25 unit=A
